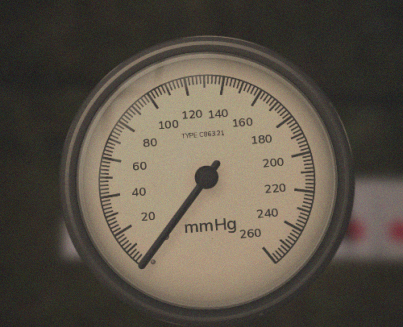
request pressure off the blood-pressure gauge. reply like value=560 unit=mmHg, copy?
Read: value=0 unit=mmHg
